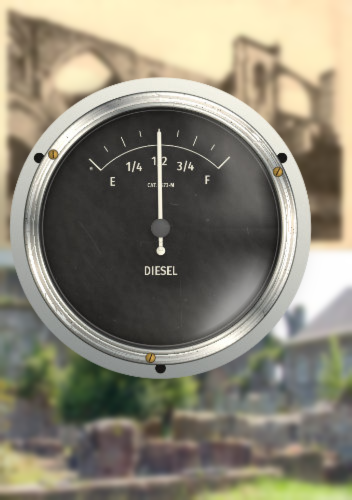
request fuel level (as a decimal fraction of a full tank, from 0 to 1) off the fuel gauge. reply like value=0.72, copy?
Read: value=0.5
